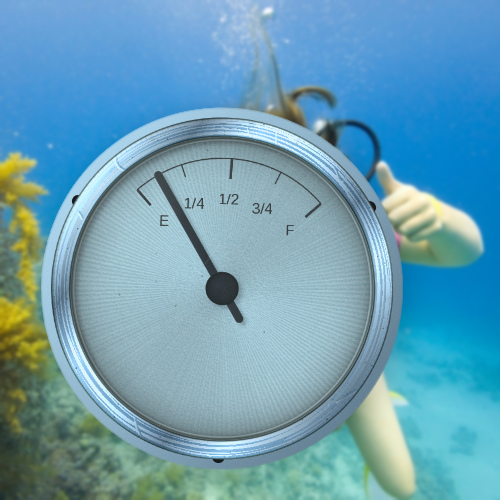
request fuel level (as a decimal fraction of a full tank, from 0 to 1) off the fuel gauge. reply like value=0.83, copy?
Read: value=0.125
